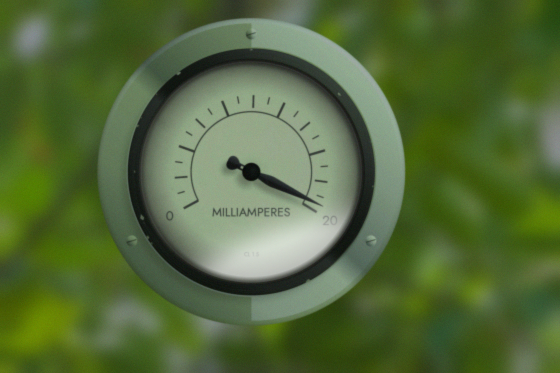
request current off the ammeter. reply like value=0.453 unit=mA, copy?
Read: value=19.5 unit=mA
